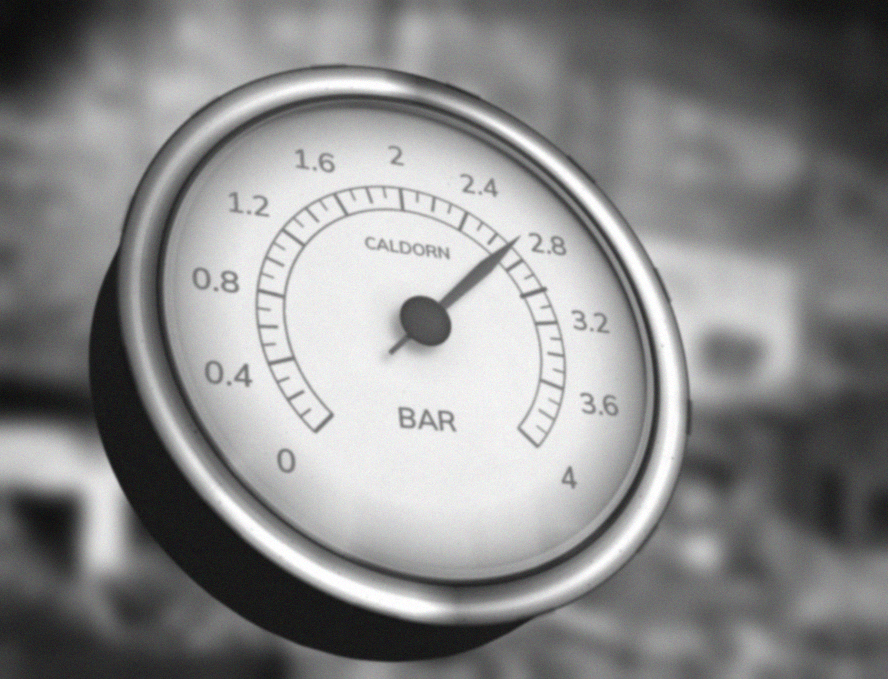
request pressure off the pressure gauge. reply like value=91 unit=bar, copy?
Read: value=2.7 unit=bar
